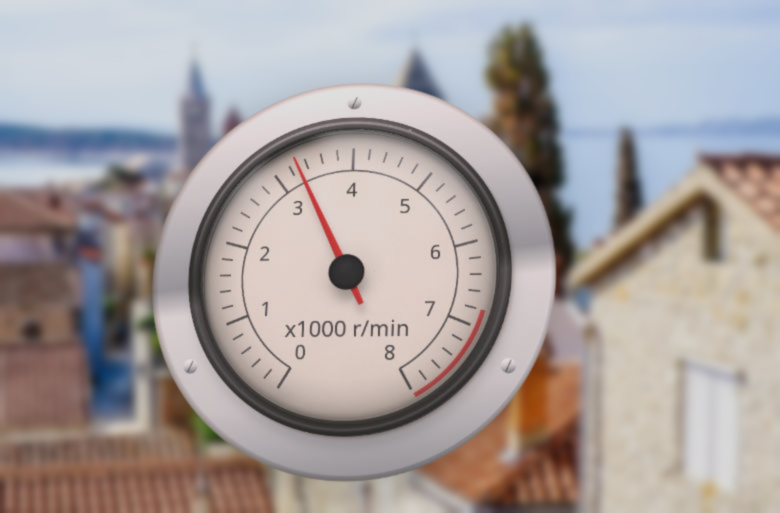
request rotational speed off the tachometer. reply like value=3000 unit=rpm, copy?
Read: value=3300 unit=rpm
